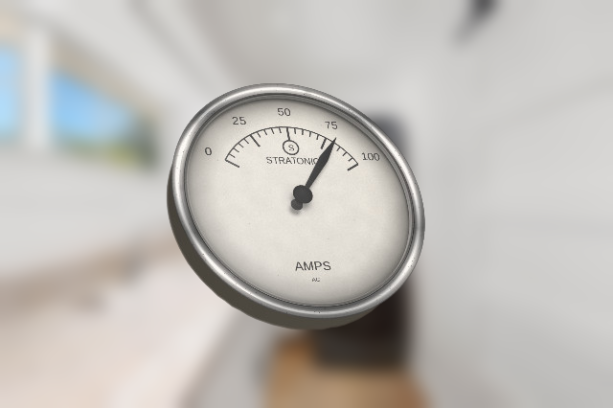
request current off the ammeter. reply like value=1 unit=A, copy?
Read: value=80 unit=A
